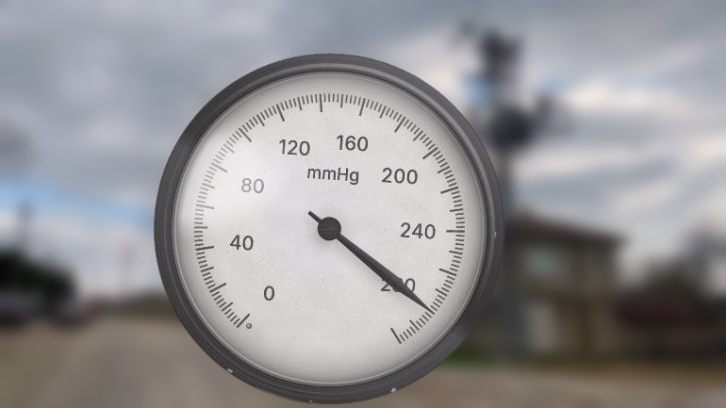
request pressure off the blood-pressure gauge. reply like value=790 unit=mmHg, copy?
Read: value=280 unit=mmHg
